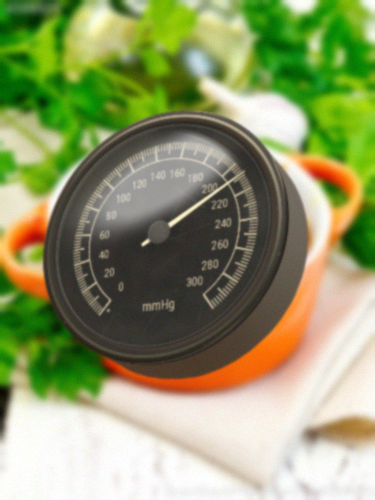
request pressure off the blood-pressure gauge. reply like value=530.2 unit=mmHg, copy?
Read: value=210 unit=mmHg
